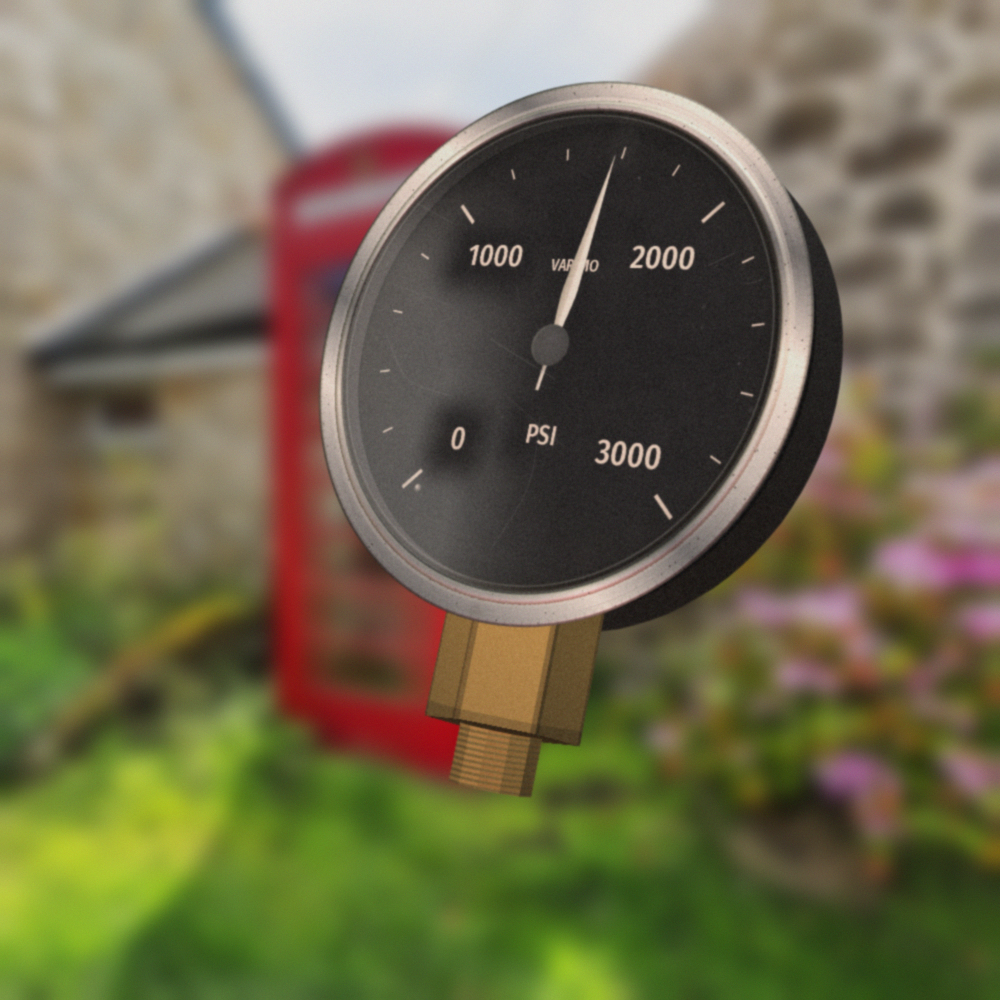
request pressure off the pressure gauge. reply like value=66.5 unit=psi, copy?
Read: value=1600 unit=psi
